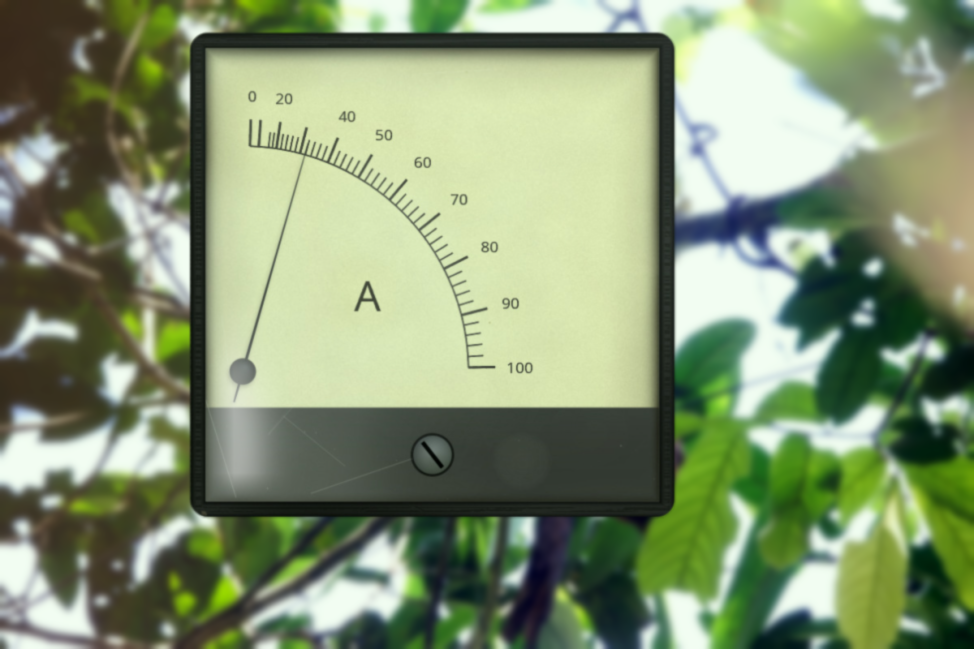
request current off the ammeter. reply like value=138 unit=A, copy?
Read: value=32 unit=A
